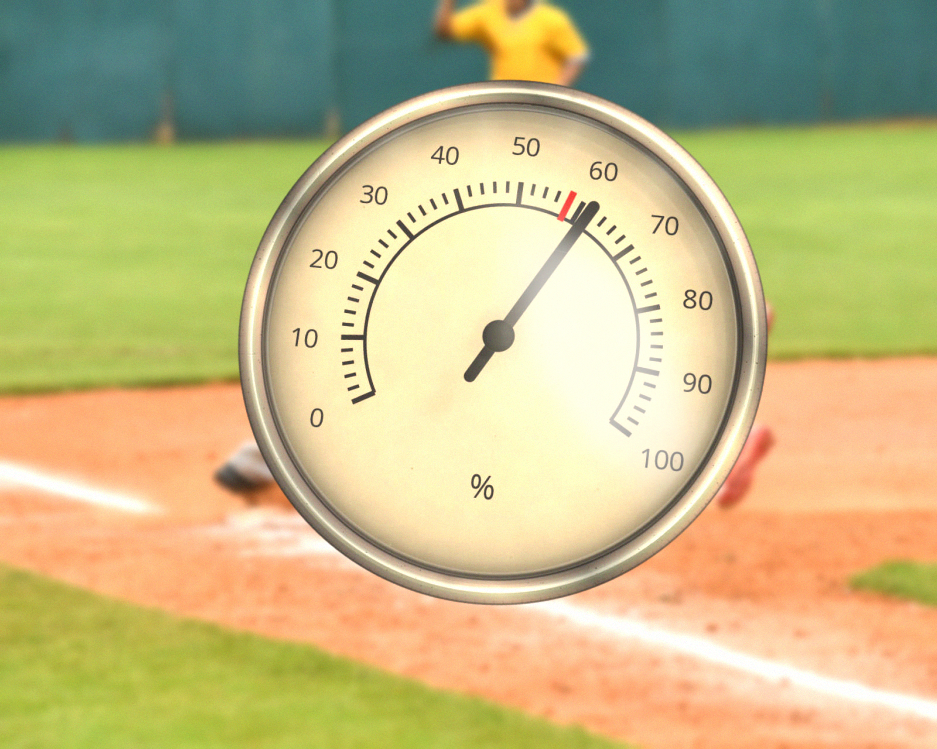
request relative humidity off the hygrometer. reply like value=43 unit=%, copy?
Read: value=62 unit=%
